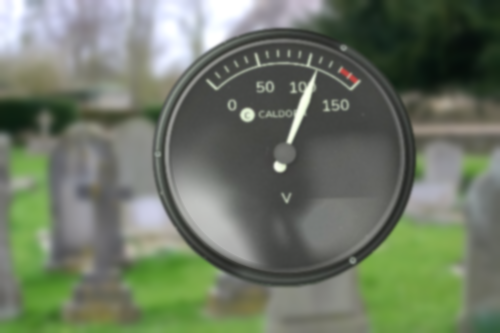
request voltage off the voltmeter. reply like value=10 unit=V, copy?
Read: value=110 unit=V
